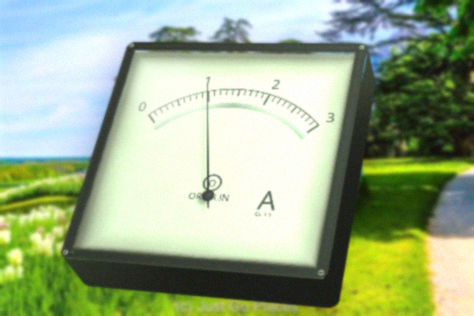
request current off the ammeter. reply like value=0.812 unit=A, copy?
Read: value=1 unit=A
